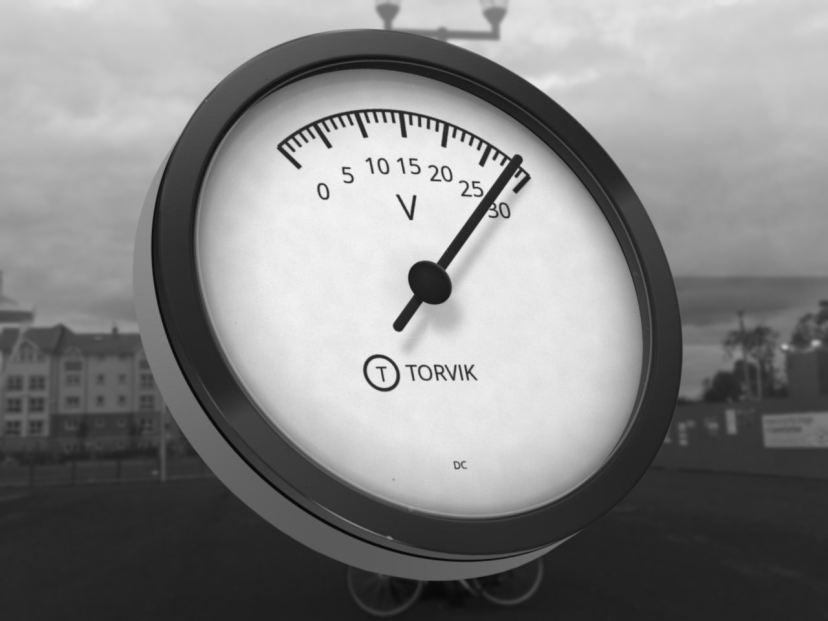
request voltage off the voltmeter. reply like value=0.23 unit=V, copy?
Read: value=28 unit=V
